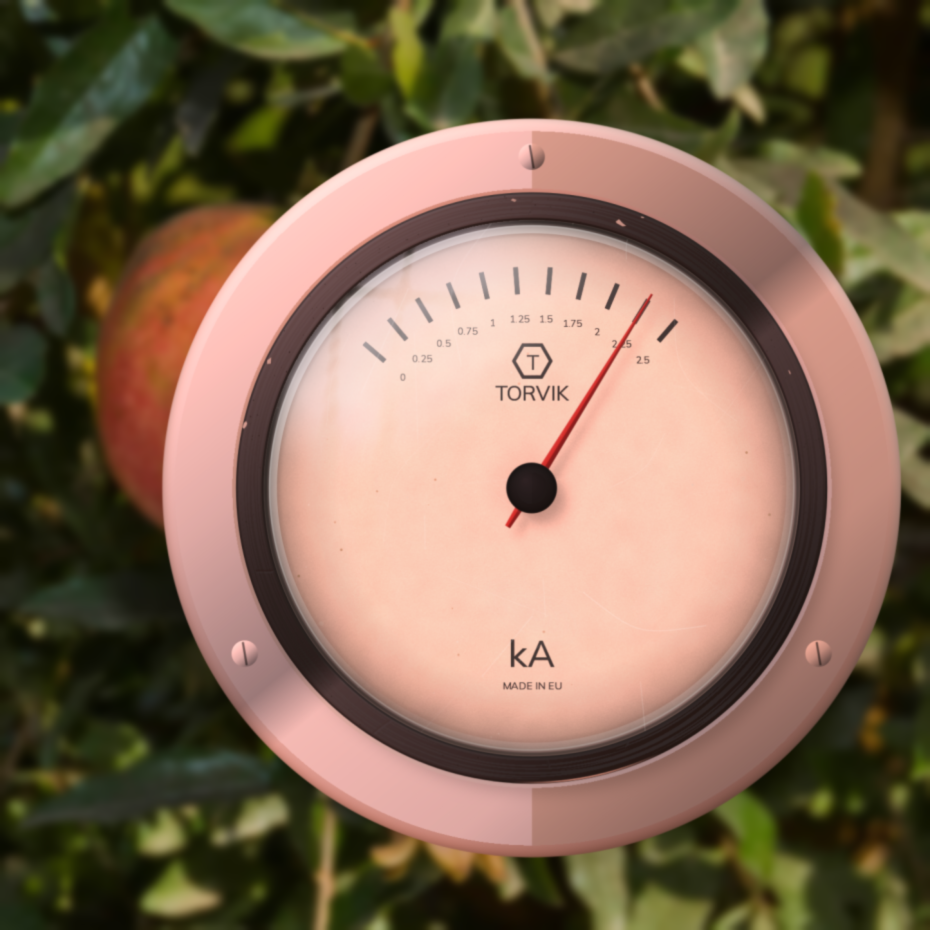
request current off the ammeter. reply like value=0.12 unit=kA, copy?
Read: value=2.25 unit=kA
